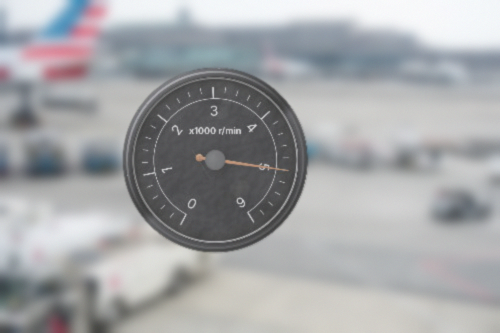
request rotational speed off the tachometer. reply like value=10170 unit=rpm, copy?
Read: value=5000 unit=rpm
